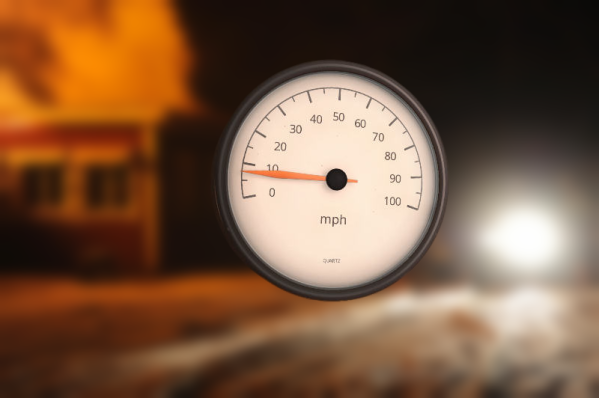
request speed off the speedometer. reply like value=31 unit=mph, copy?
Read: value=7.5 unit=mph
